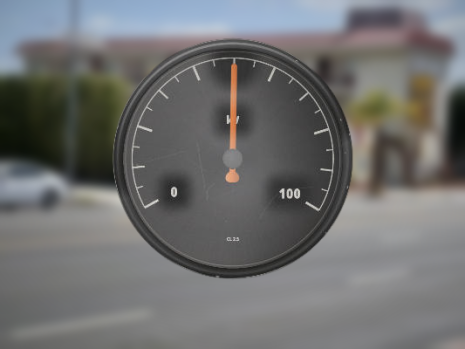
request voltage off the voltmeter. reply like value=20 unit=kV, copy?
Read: value=50 unit=kV
